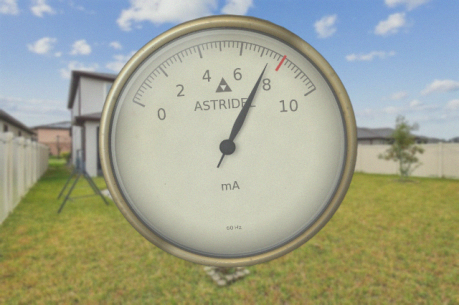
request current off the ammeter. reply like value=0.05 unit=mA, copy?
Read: value=7.4 unit=mA
